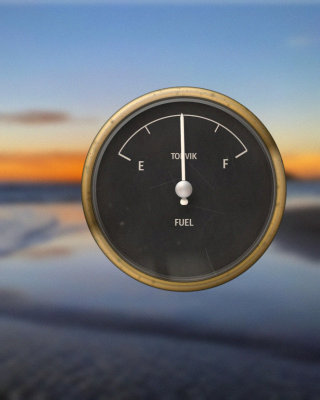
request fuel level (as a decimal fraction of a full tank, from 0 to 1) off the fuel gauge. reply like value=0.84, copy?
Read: value=0.5
